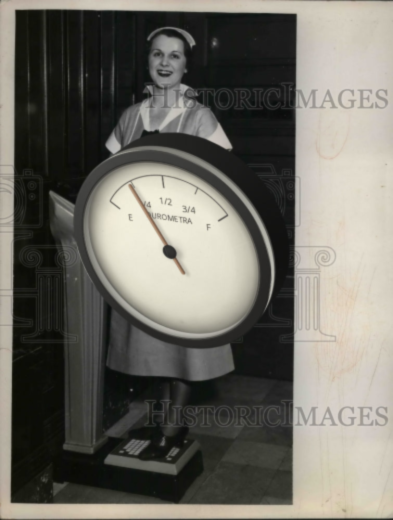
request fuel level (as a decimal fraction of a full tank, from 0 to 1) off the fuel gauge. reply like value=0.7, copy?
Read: value=0.25
